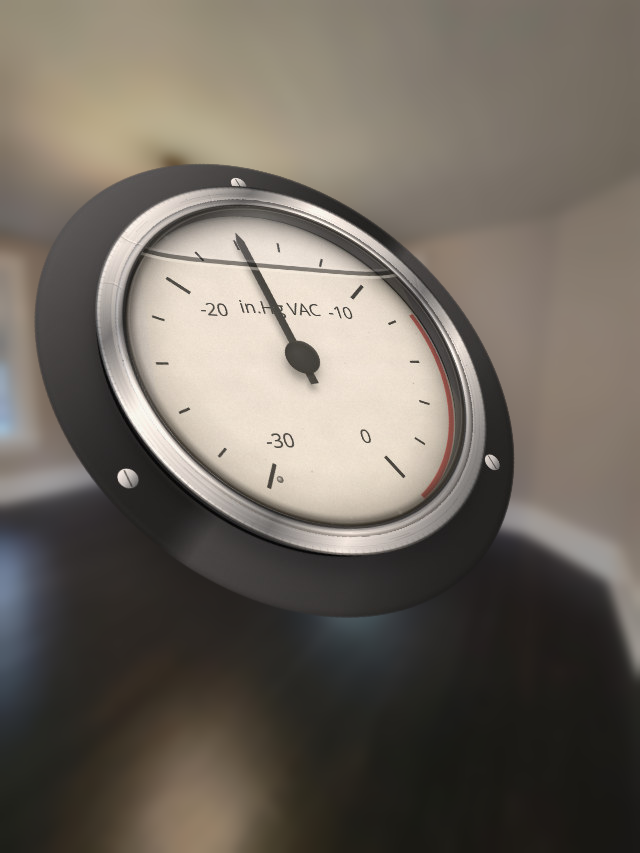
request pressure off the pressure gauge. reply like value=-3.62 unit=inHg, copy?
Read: value=-16 unit=inHg
